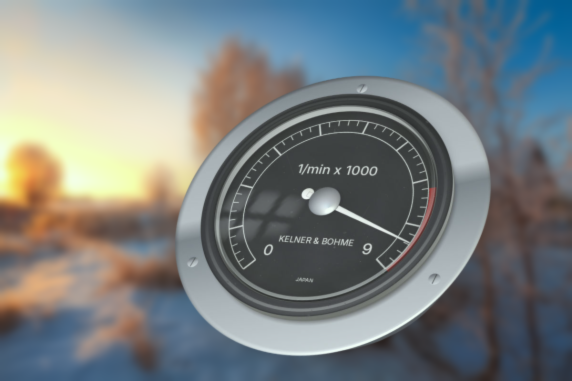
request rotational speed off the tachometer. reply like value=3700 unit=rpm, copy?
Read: value=8400 unit=rpm
